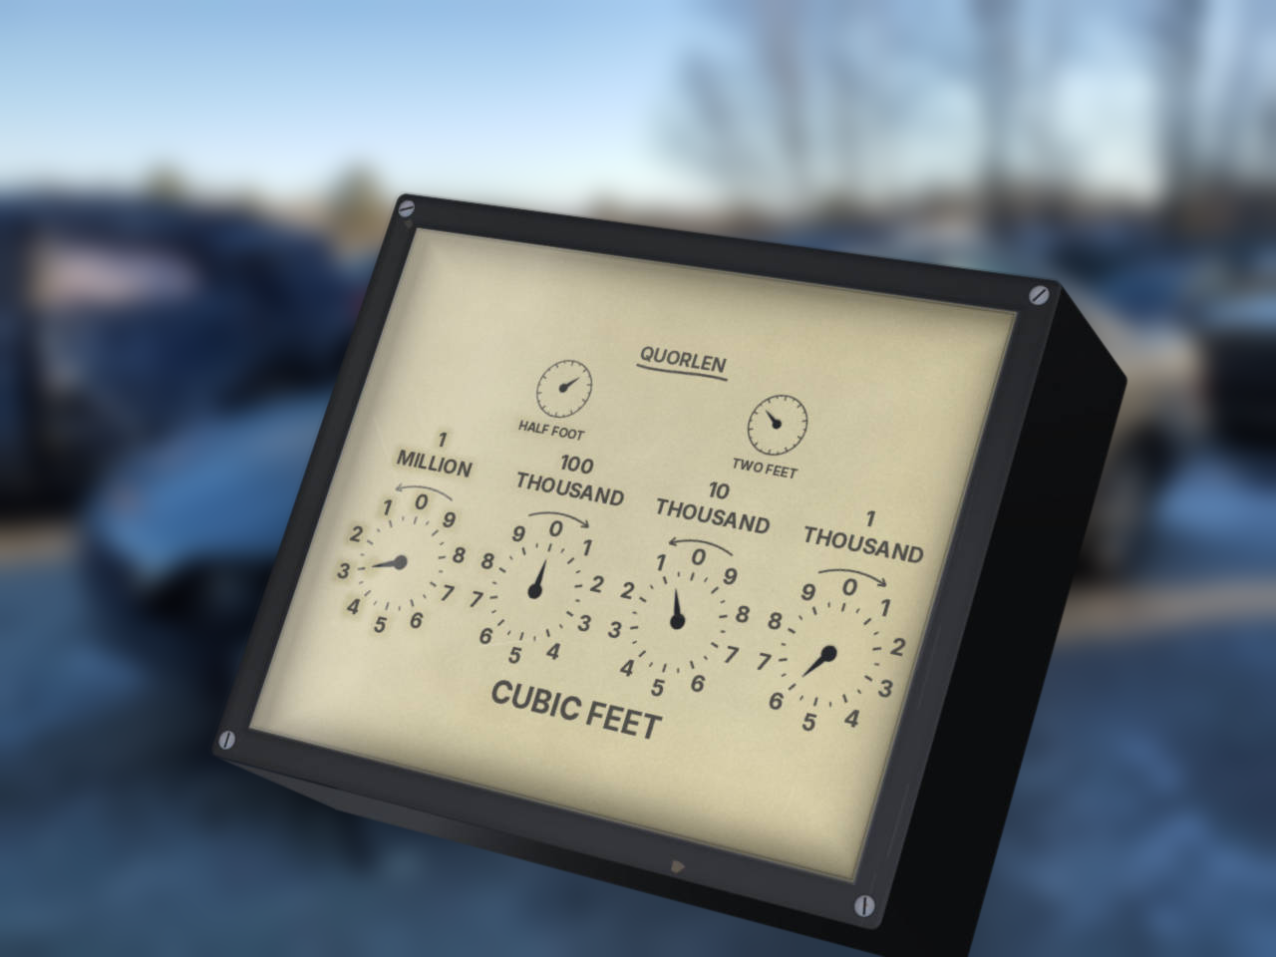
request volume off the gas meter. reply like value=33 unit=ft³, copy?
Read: value=300600 unit=ft³
